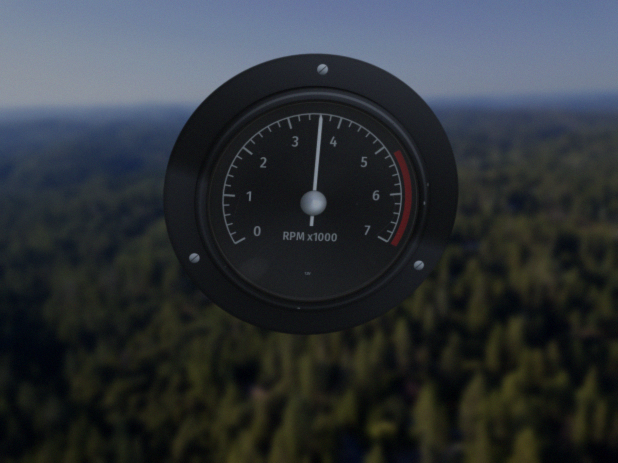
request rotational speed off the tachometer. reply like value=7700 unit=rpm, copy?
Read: value=3600 unit=rpm
